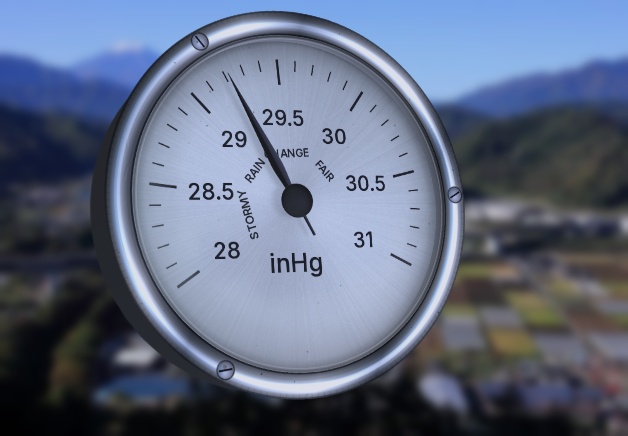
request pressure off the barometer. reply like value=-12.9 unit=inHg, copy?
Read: value=29.2 unit=inHg
